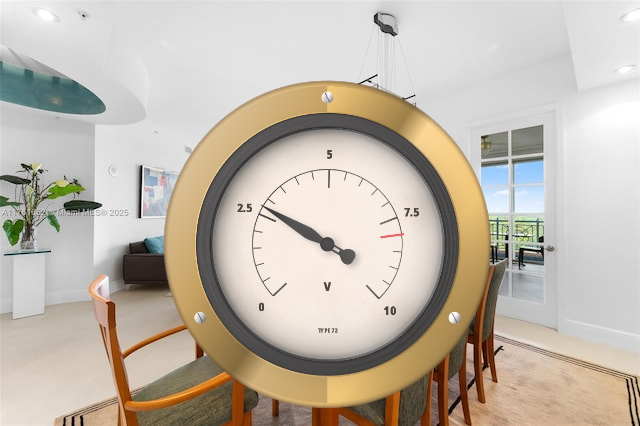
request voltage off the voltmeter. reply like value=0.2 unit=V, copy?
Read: value=2.75 unit=V
